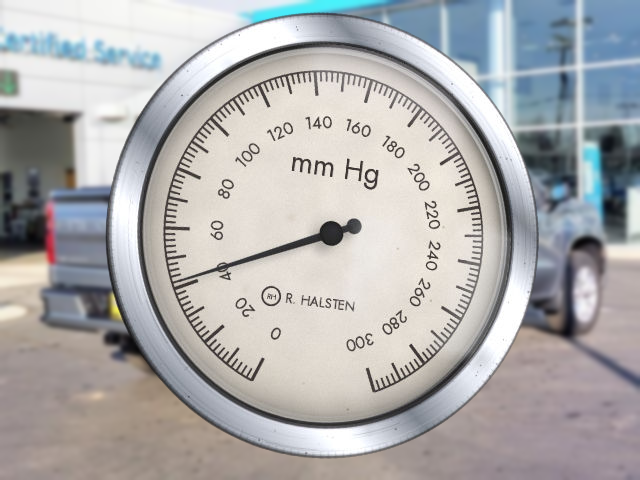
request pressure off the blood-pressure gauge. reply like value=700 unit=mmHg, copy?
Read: value=42 unit=mmHg
